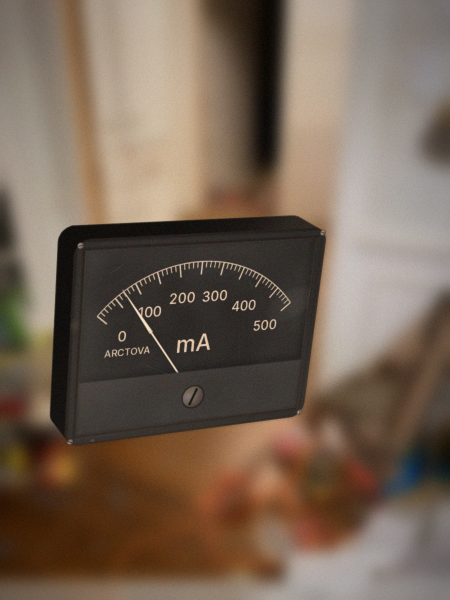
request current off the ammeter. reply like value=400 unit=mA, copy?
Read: value=70 unit=mA
